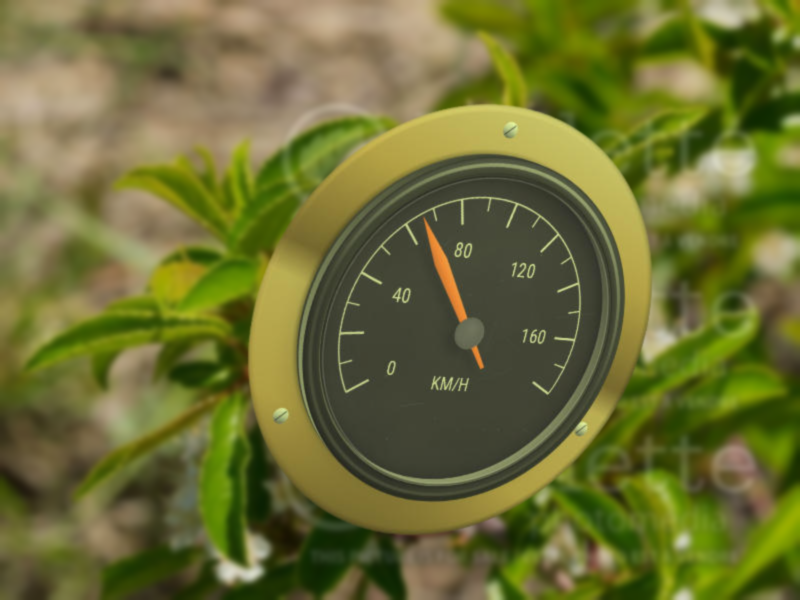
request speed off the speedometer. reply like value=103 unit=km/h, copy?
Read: value=65 unit=km/h
